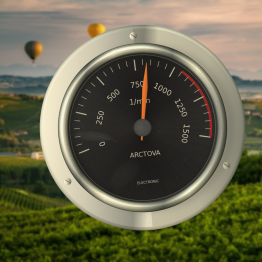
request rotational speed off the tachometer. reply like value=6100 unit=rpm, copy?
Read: value=825 unit=rpm
